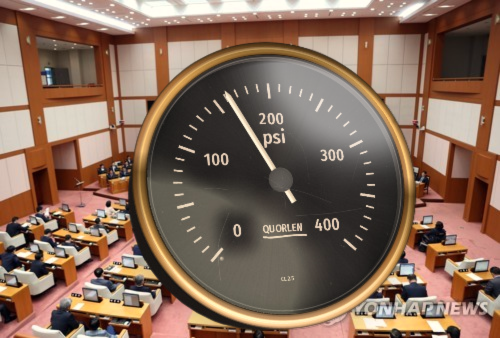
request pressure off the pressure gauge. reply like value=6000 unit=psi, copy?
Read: value=160 unit=psi
